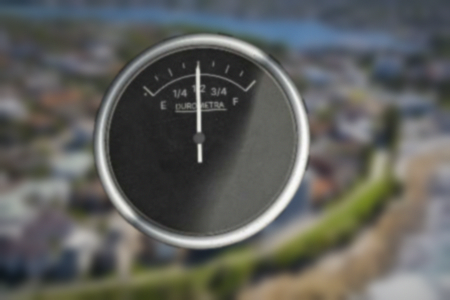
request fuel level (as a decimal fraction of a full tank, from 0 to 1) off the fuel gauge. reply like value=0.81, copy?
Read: value=0.5
